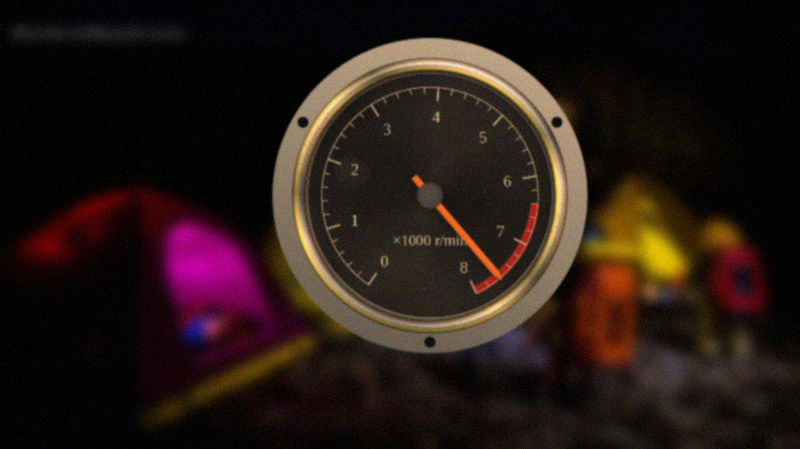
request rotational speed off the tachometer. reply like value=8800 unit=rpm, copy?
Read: value=7600 unit=rpm
